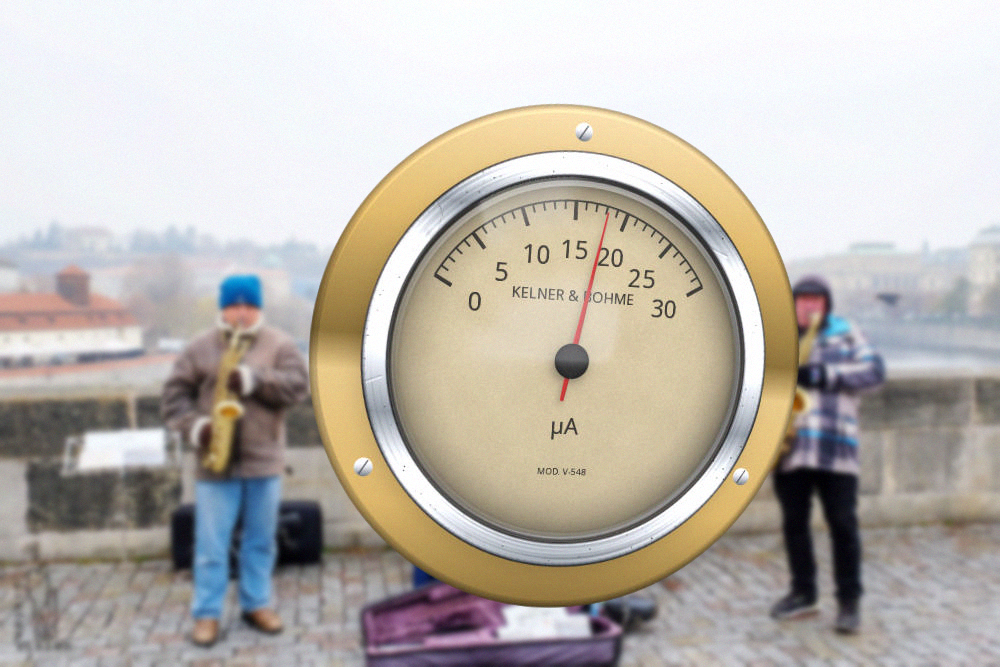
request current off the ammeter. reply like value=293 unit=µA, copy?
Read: value=18 unit=µA
